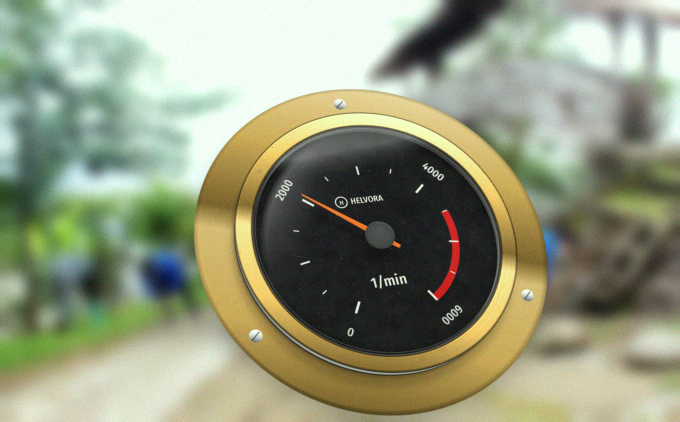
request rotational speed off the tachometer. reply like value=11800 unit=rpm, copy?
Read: value=2000 unit=rpm
